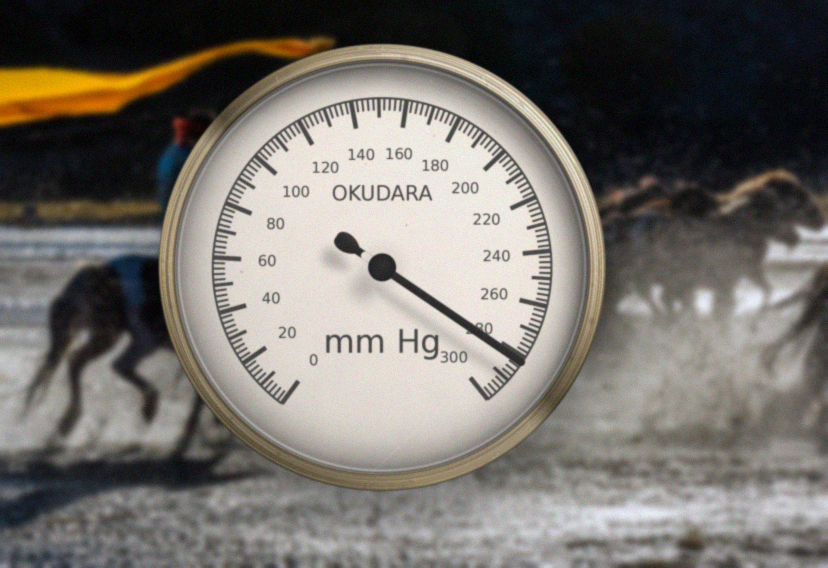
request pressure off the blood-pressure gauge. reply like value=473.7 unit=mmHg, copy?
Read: value=282 unit=mmHg
